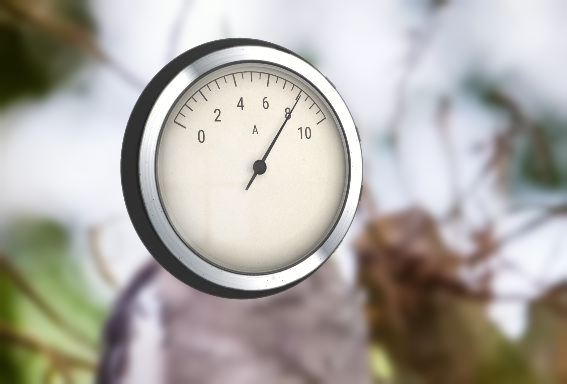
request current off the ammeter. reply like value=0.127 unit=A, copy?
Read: value=8 unit=A
